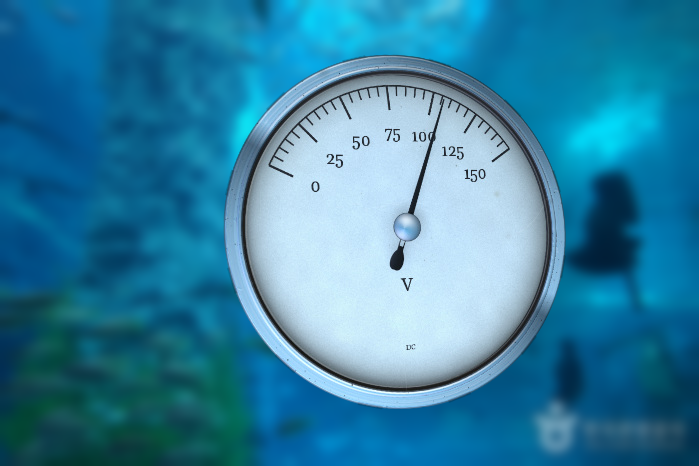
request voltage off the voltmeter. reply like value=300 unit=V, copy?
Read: value=105 unit=V
